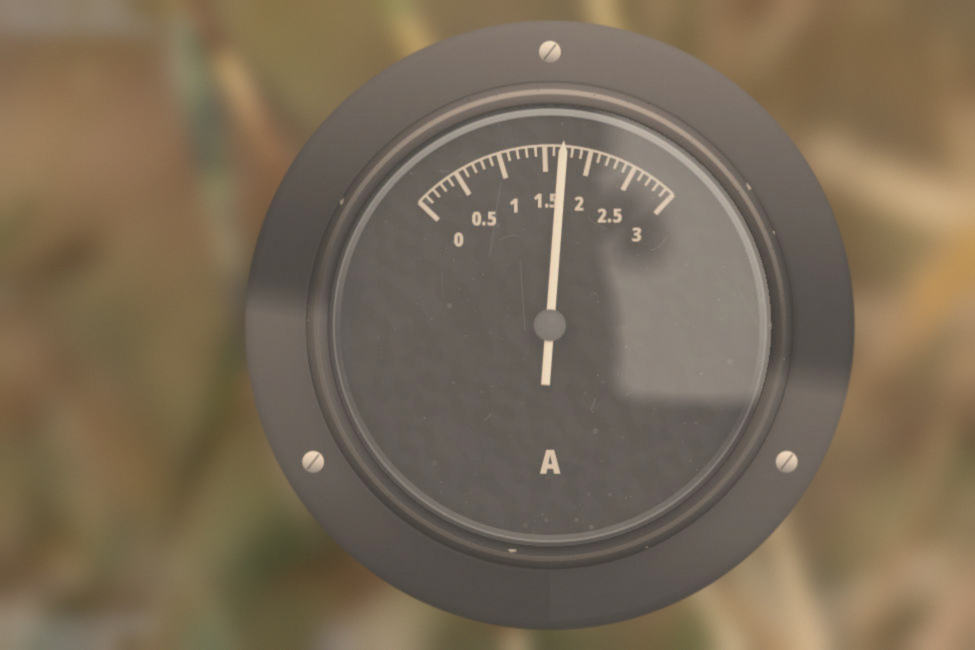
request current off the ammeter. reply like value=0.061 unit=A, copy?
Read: value=1.7 unit=A
